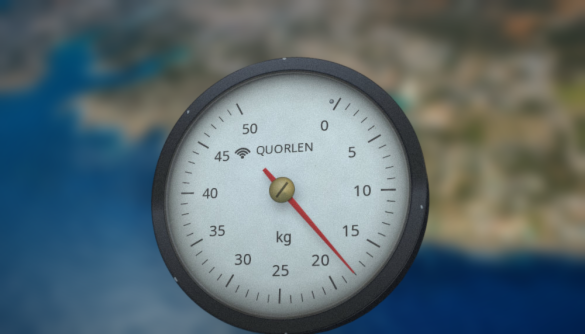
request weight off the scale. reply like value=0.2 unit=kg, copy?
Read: value=18 unit=kg
